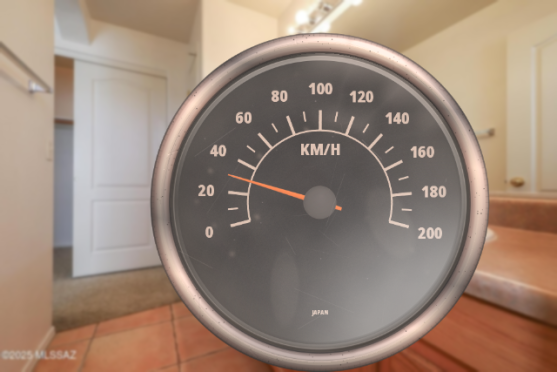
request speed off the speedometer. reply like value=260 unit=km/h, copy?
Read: value=30 unit=km/h
